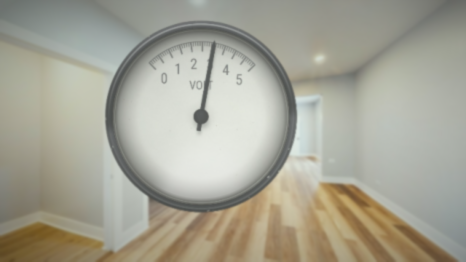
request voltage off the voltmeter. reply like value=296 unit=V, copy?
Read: value=3 unit=V
